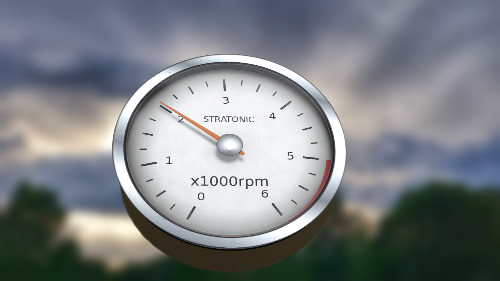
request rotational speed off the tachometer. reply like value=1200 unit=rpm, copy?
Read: value=2000 unit=rpm
